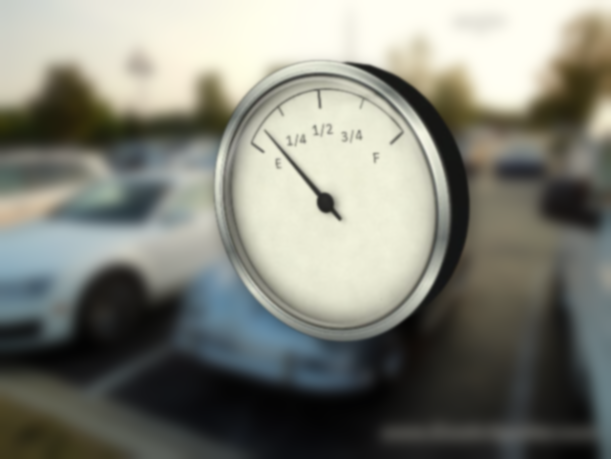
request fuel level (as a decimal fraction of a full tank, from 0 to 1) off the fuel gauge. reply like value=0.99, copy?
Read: value=0.125
